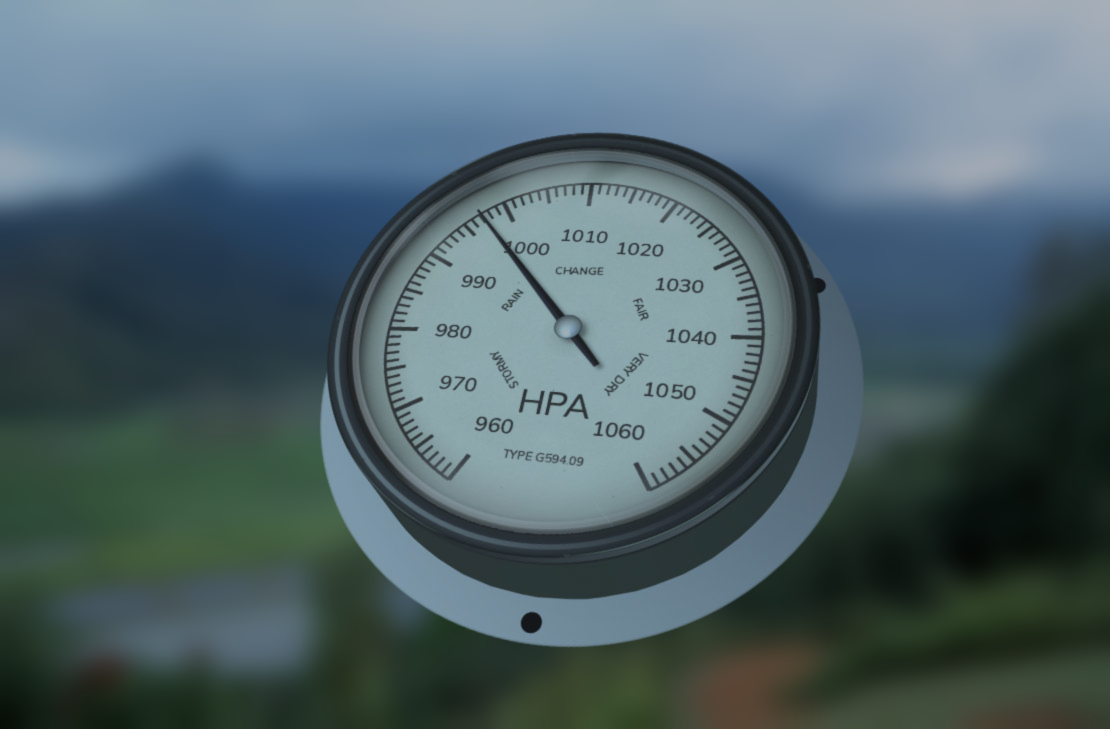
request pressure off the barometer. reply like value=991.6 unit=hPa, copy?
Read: value=997 unit=hPa
